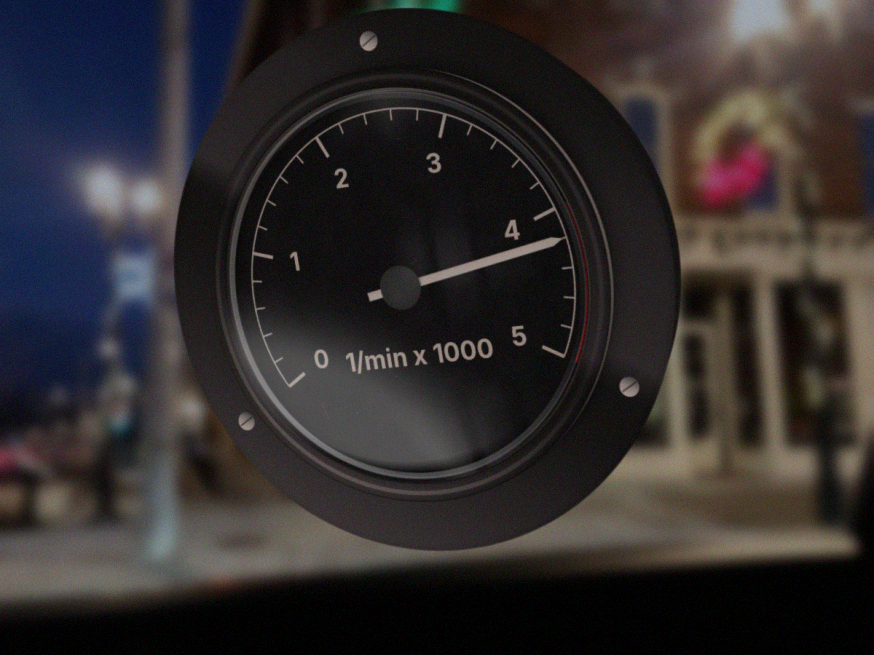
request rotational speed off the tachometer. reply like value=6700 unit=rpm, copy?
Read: value=4200 unit=rpm
